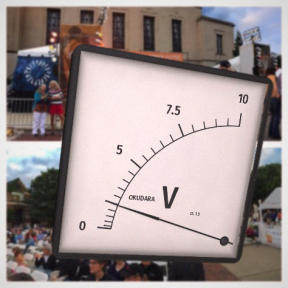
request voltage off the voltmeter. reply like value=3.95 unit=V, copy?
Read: value=2.5 unit=V
